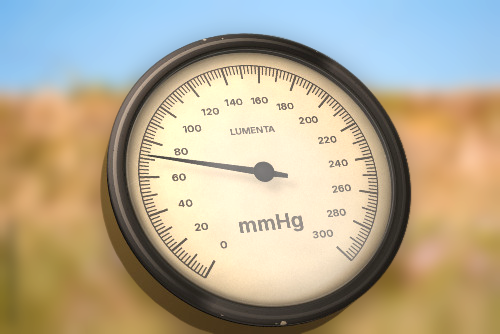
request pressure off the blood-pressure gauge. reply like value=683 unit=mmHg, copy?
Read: value=70 unit=mmHg
